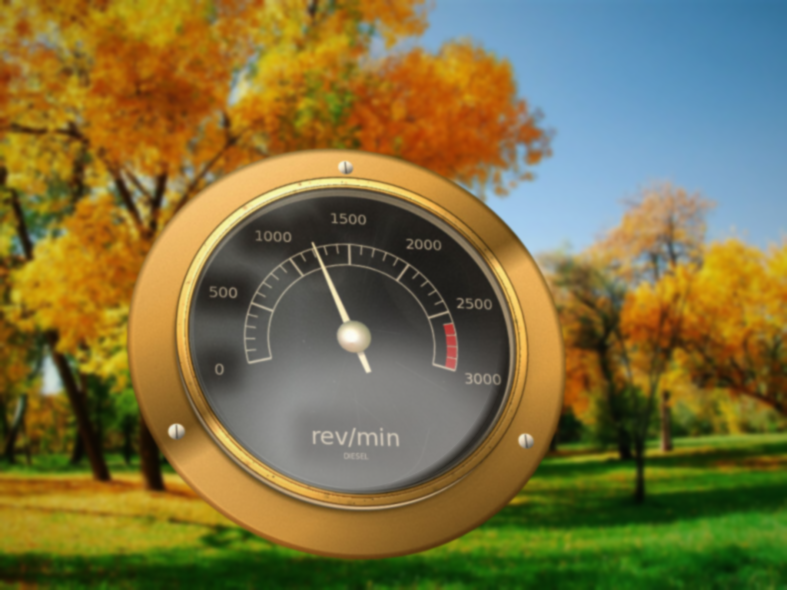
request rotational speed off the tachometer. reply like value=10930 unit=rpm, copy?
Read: value=1200 unit=rpm
